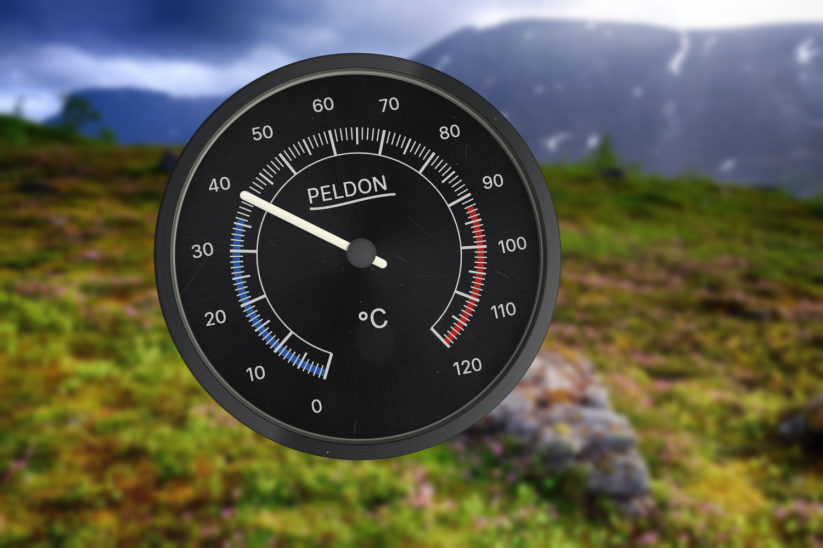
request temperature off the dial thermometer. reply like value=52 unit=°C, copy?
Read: value=40 unit=°C
